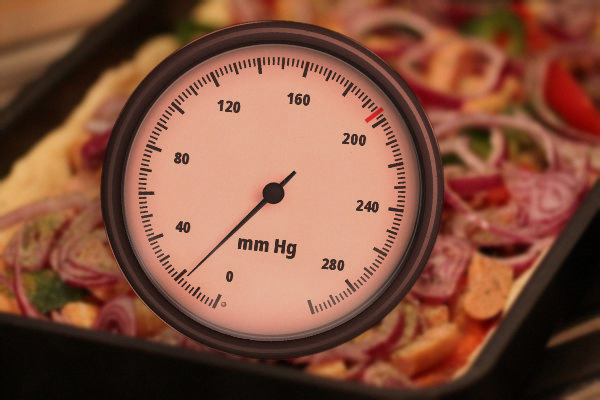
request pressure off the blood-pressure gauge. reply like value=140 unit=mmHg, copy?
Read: value=18 unit=mmHg
